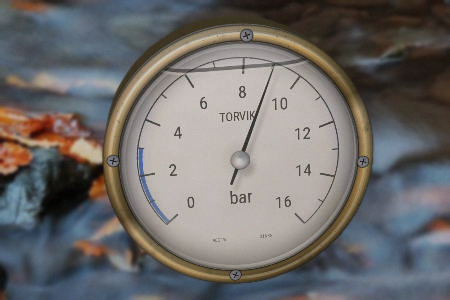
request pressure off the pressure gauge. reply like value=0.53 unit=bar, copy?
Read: value=9 unit=bar
